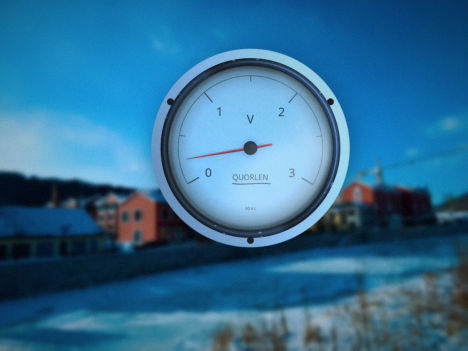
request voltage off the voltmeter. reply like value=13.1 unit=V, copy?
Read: value=0.25 unit=V
